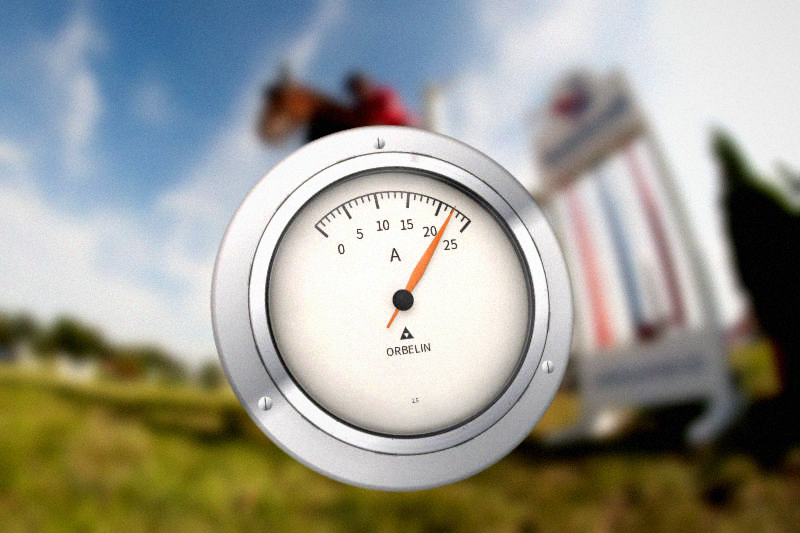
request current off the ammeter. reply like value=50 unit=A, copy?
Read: value=22 unit=A
